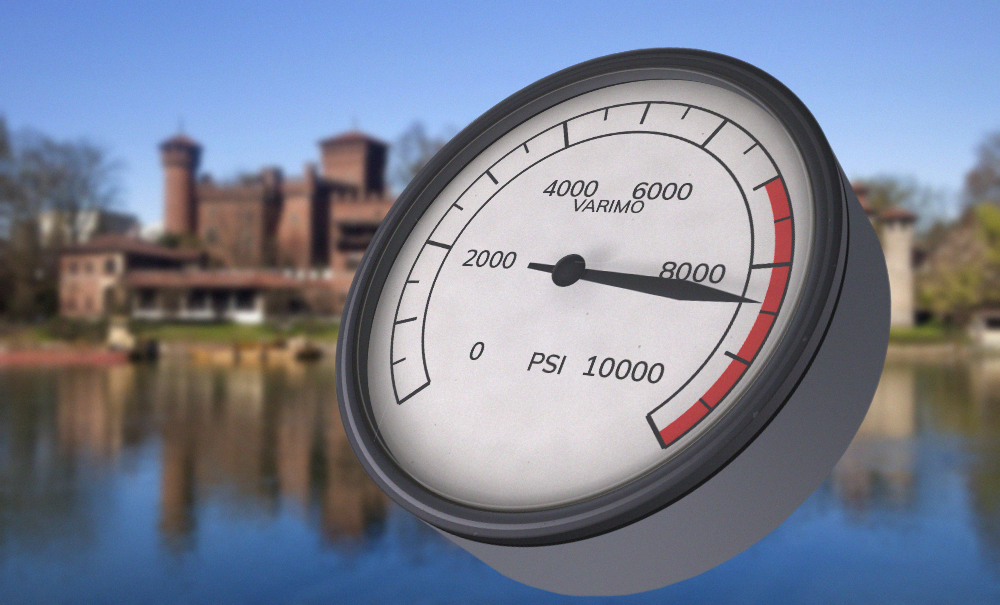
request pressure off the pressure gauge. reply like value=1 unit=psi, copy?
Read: value=8500 unit=psi
